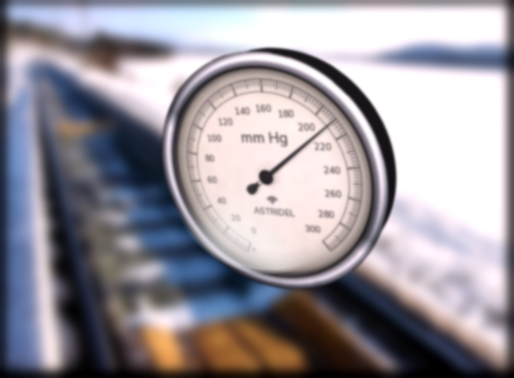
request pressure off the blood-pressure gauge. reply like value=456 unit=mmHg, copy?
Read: value=210 unit=mmHg
